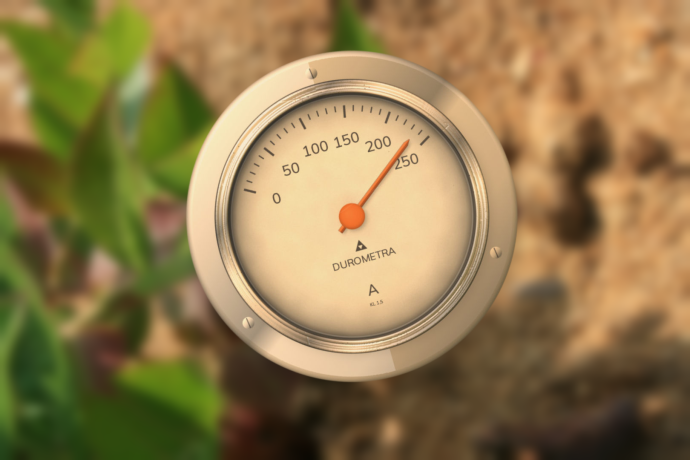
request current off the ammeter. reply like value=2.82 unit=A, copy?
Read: value=235 unit=A
